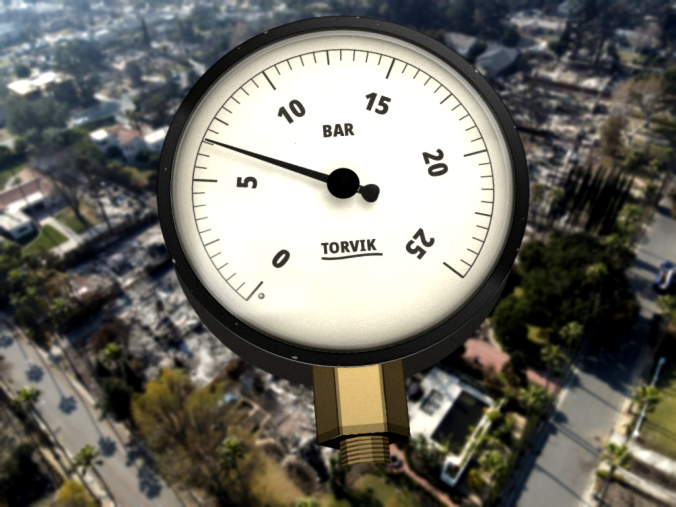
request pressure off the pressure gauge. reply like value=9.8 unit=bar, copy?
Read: value=6.5 unit=bar
